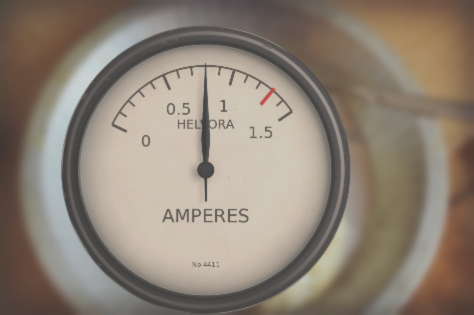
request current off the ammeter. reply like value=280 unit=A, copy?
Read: value=0.8 unit=A
